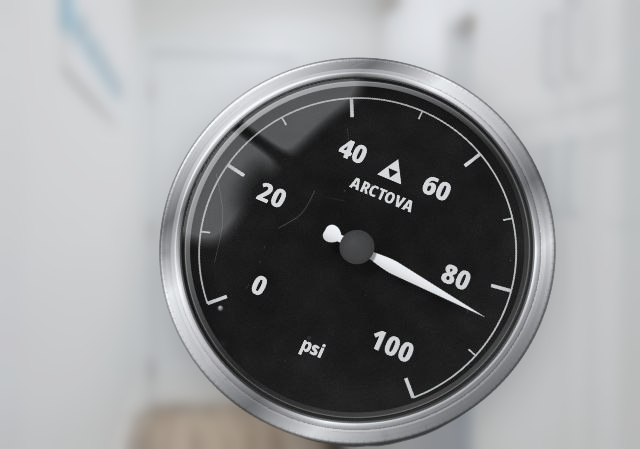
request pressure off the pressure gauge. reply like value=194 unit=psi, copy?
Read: value=85 unit=psi
